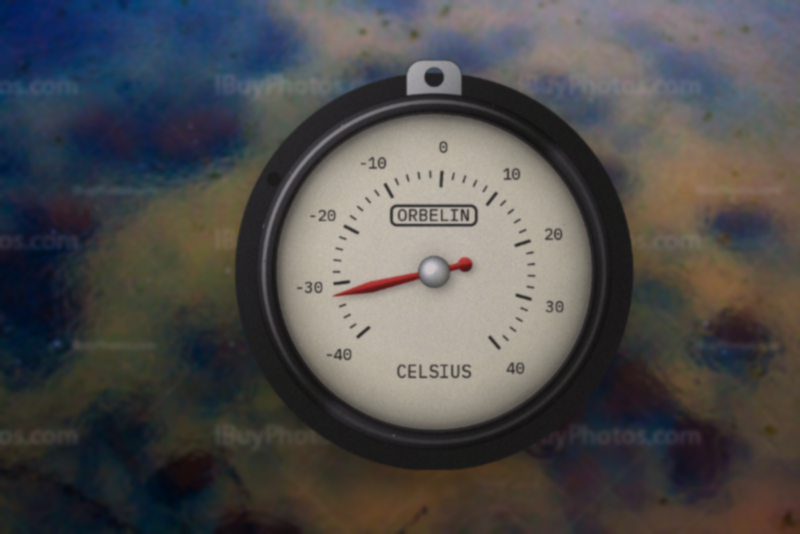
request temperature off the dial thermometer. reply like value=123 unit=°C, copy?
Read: value=-32 unit=°C
